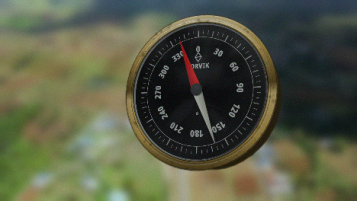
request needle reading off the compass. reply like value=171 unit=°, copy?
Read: value=340 unit=°
